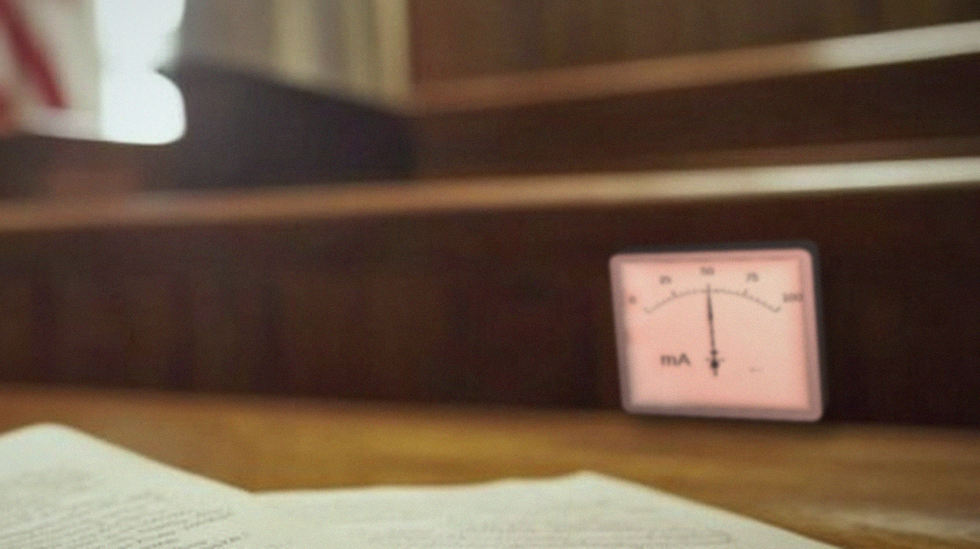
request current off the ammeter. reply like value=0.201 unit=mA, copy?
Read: value=50 unit=mA
